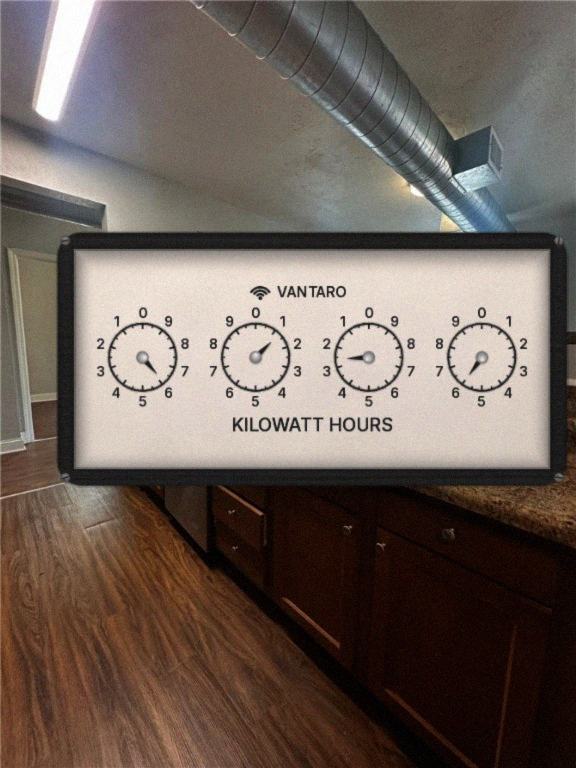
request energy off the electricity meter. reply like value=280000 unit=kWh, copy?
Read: value=6126 unit=kWh
